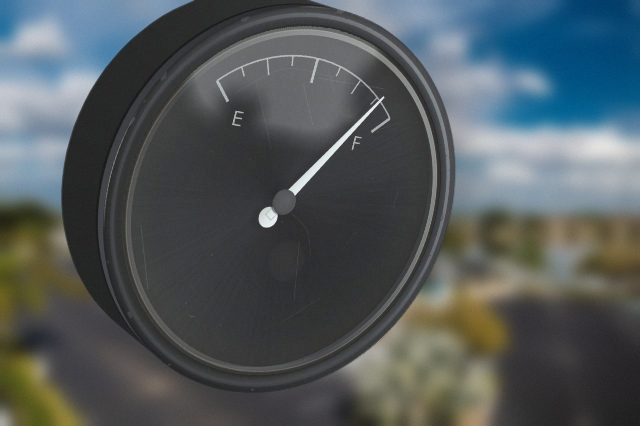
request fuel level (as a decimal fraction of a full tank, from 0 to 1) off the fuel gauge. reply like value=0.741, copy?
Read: value=0.875
